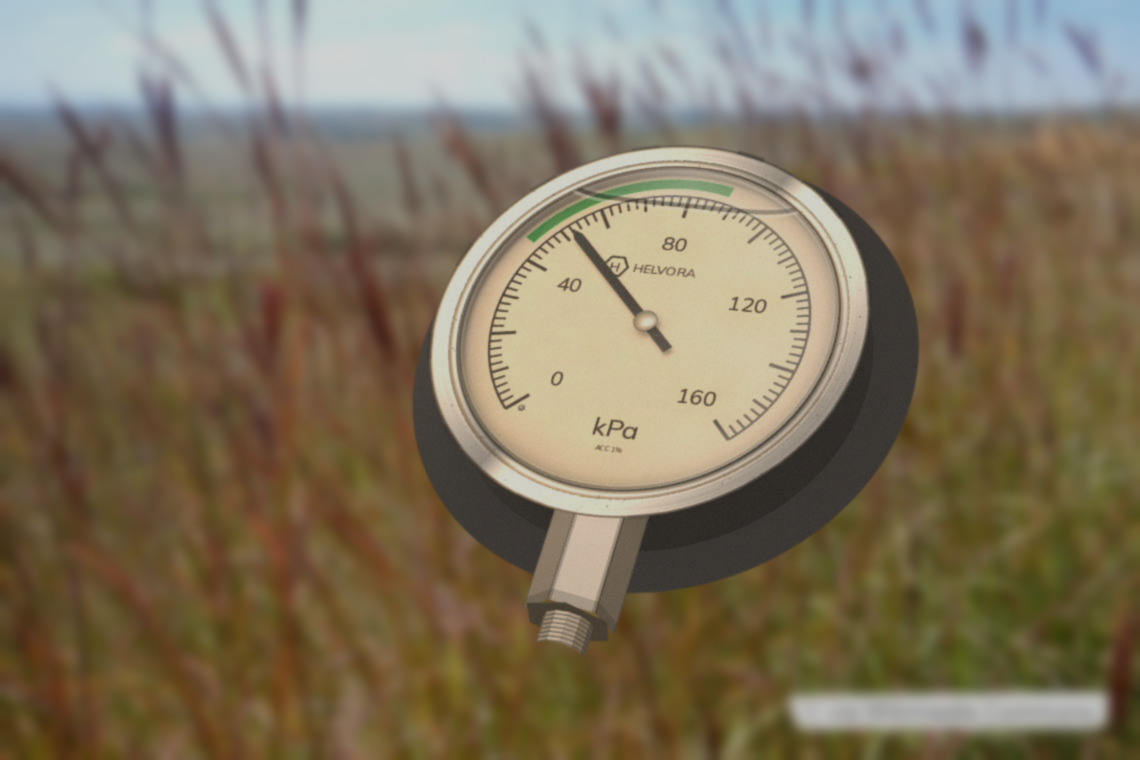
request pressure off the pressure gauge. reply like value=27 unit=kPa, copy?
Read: value=52 unit=kPa
